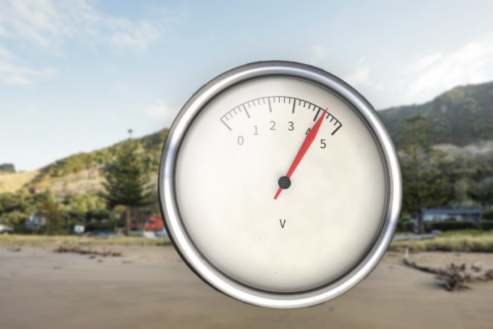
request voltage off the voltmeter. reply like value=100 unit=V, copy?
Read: value=4.2 unit=V
